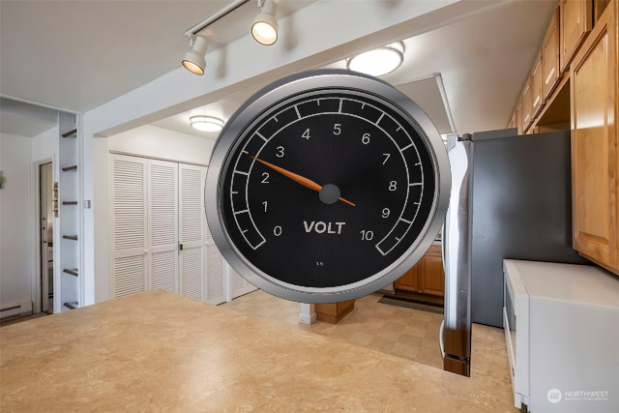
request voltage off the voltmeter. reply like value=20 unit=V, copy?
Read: value=2.5 unit=V
